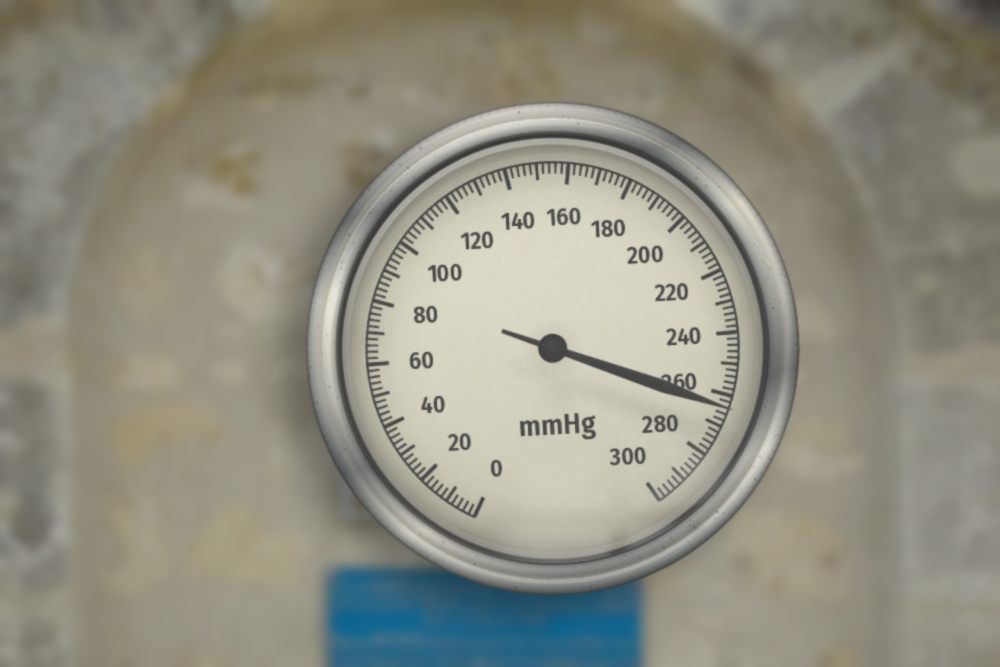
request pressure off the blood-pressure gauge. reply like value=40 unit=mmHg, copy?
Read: value=264 unit=mmHg
